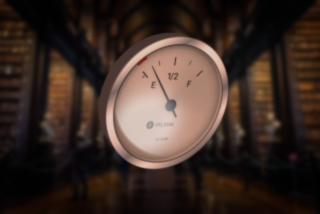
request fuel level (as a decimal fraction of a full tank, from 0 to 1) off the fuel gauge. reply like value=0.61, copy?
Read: value=0.125
